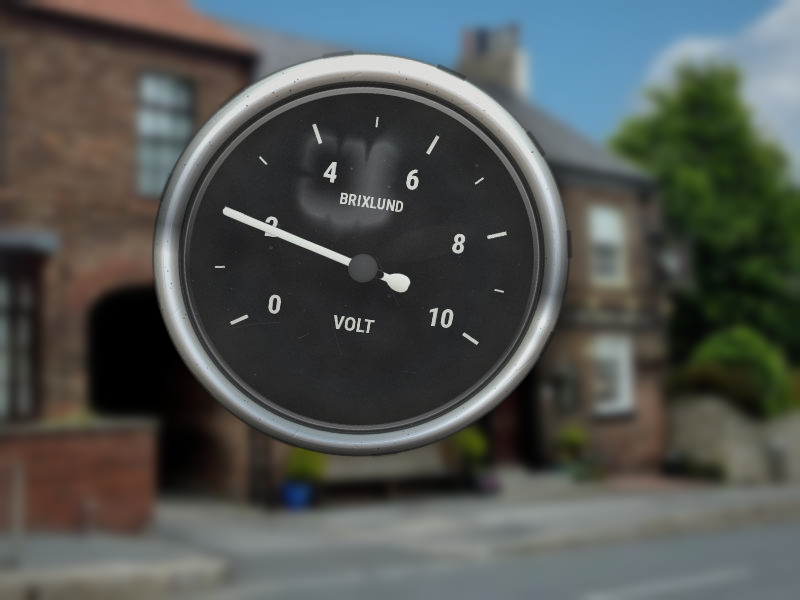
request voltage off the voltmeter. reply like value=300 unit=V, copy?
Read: value=2 unit=V
